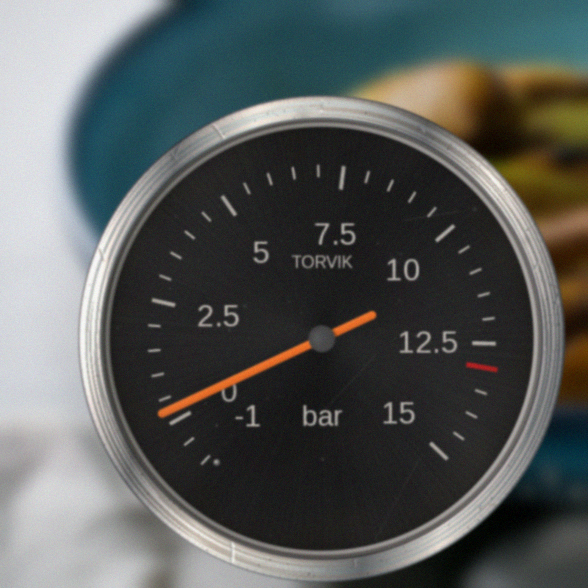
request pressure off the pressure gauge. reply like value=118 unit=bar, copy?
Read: value=0.25 unit=bar
